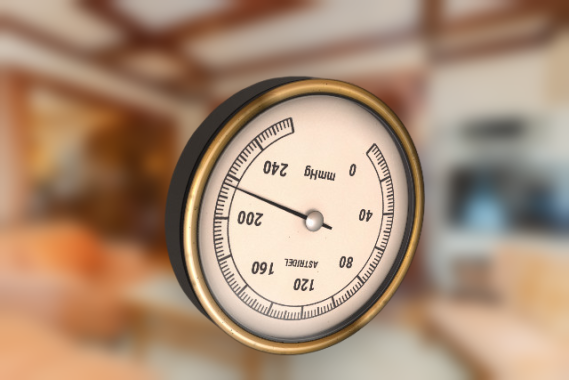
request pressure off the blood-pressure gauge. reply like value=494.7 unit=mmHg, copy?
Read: value=216 unit=mmHg
